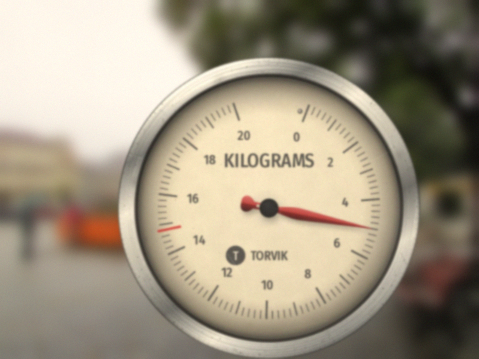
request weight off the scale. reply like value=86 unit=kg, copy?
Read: value=5 unit=kg
